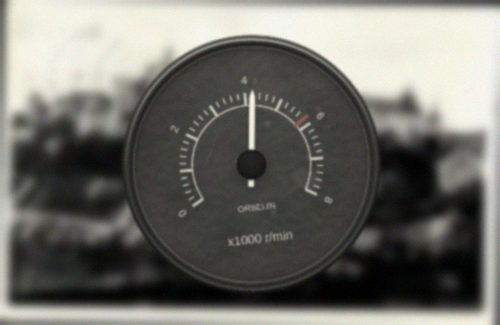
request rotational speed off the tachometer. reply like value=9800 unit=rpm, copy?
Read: value=4200 unit=rpm
